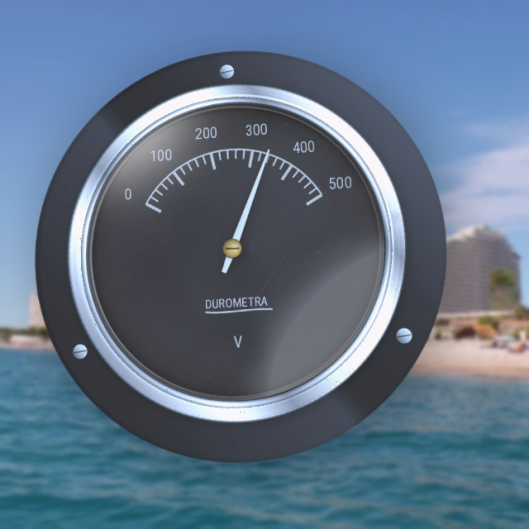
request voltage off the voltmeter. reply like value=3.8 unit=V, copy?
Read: value=340 unit=V
